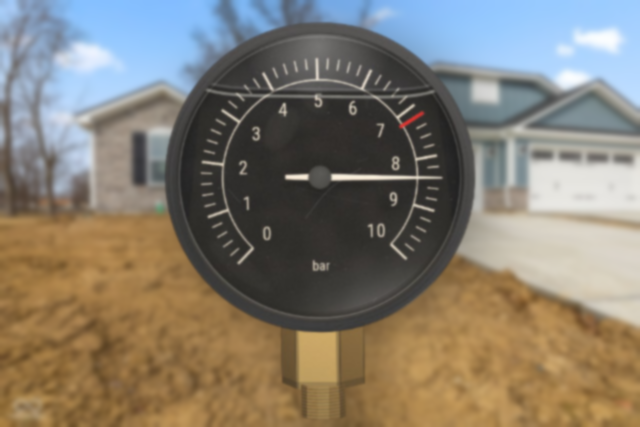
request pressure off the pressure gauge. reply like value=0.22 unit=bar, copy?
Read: value=8.4 unit=bar
